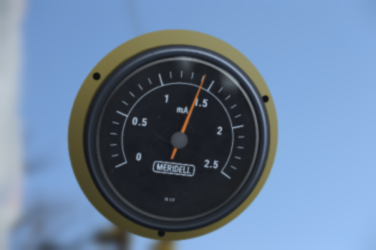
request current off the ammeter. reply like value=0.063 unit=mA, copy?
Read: value=1.4 unit=mA
